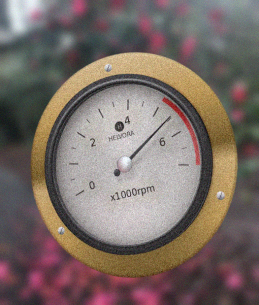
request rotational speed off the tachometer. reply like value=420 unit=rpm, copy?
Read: value=5500 unit=rpm
